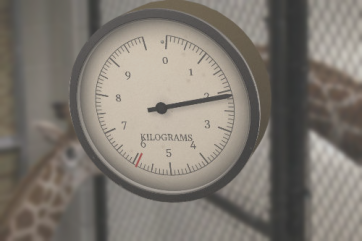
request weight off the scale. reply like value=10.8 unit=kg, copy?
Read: value=2.1 unit=kg
